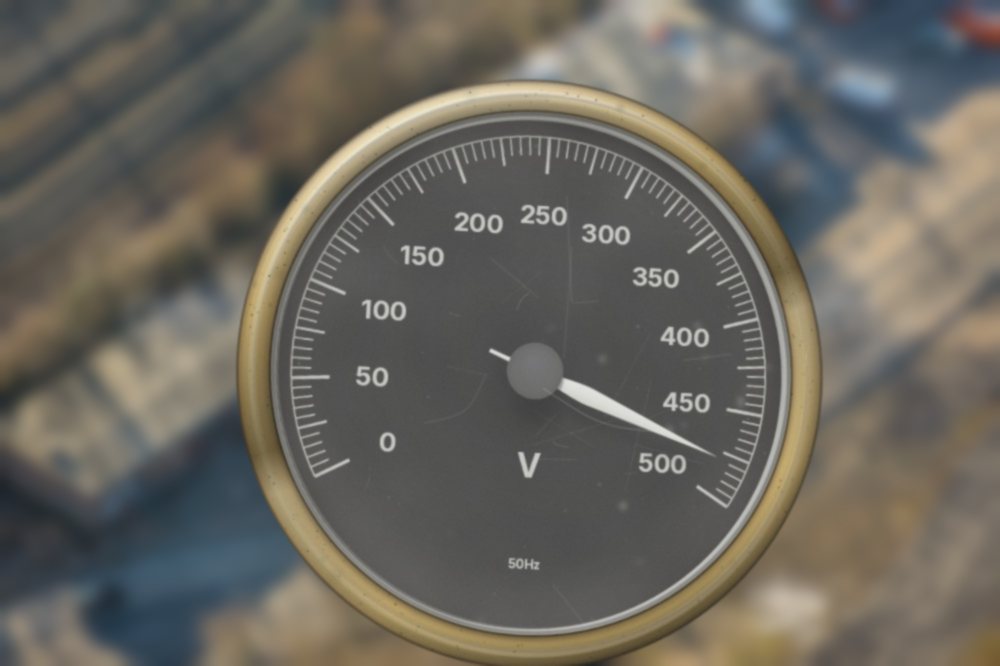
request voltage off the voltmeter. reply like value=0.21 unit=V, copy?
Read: value=480 unit=V
